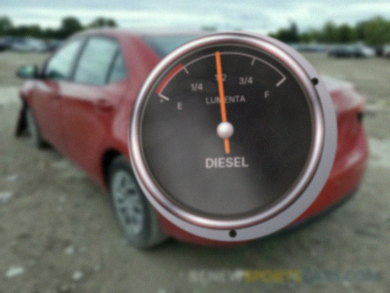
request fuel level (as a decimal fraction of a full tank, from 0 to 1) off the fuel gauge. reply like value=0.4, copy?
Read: value=0.5
